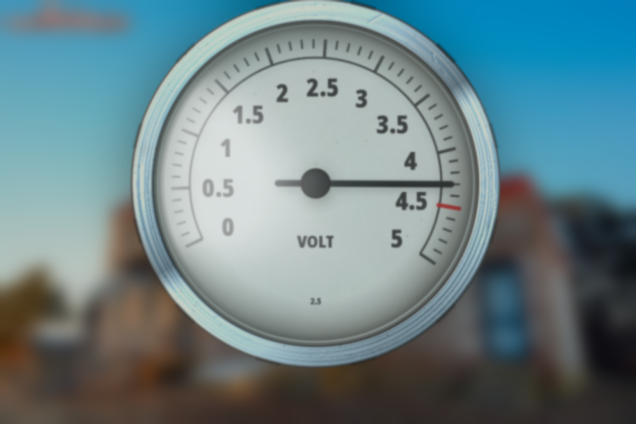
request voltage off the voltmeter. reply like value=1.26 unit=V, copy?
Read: value=4.3 unit=V
